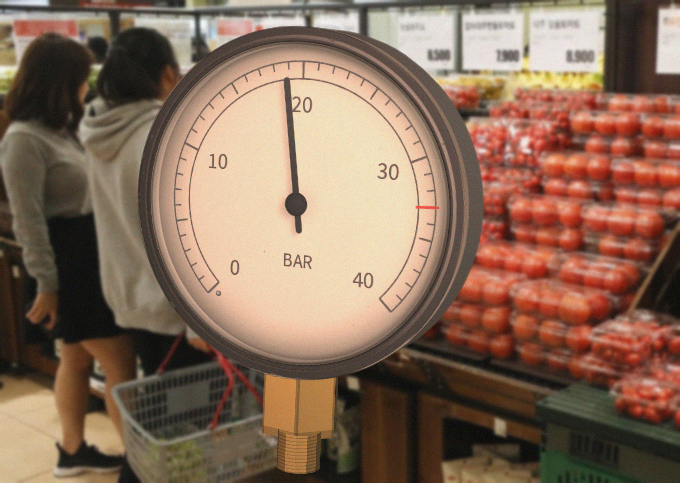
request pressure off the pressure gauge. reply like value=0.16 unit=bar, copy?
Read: value=19 unit=bar
